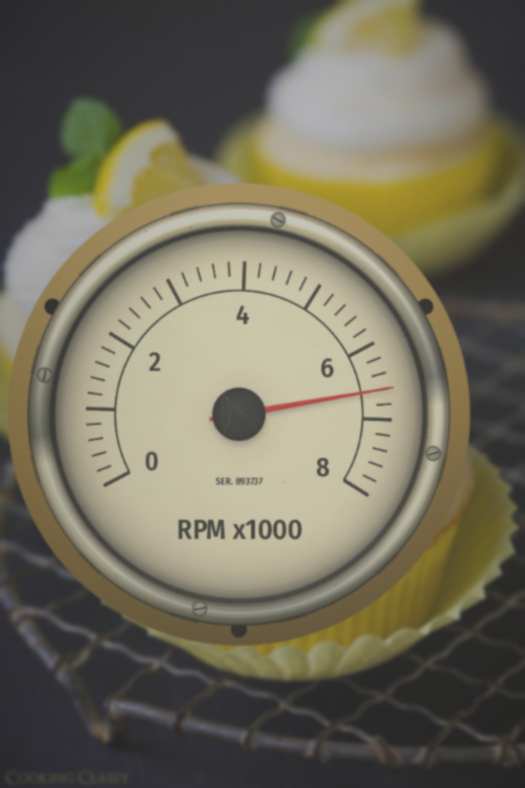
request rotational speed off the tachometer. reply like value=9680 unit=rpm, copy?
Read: value=6600 unit=rpm
